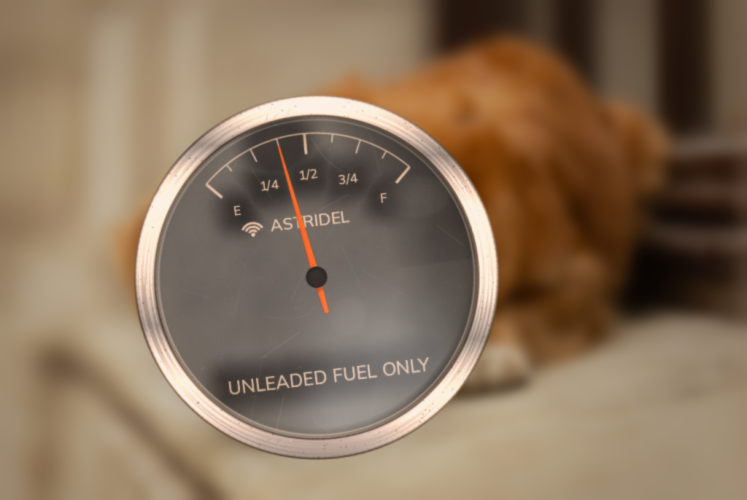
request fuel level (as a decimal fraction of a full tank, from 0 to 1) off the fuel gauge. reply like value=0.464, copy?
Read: value=0.375
